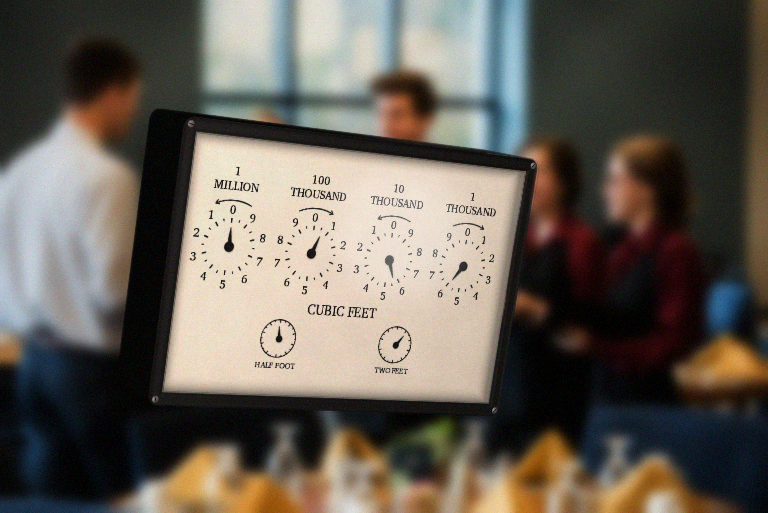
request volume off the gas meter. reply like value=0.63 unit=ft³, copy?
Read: value=5600 unit=ft³
